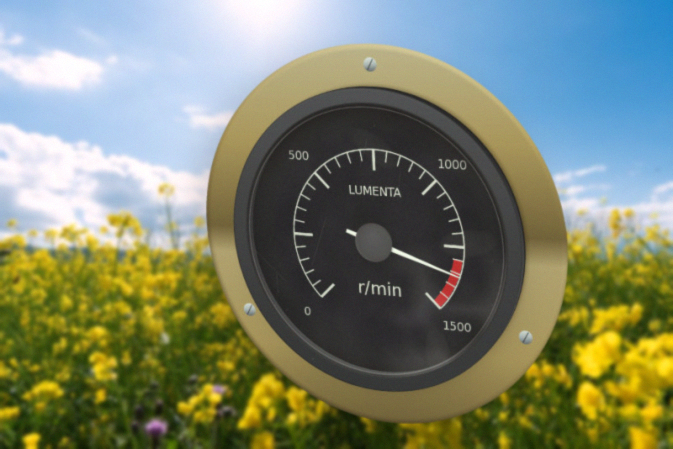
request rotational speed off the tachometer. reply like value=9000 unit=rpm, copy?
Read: value=1350 unit=rpm
